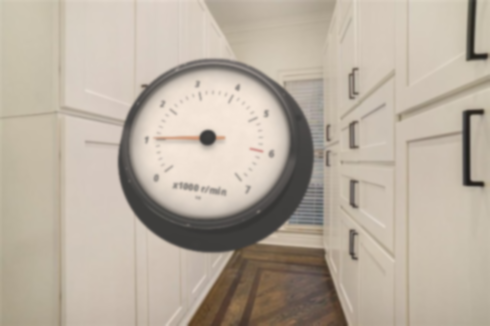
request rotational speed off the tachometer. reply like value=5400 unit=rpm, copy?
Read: value=1000 unit=rpm
